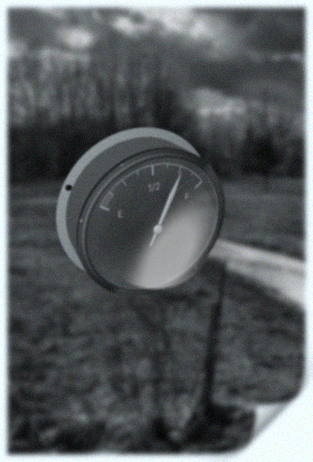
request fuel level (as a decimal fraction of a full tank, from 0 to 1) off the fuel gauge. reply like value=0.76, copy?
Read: value=0.75
